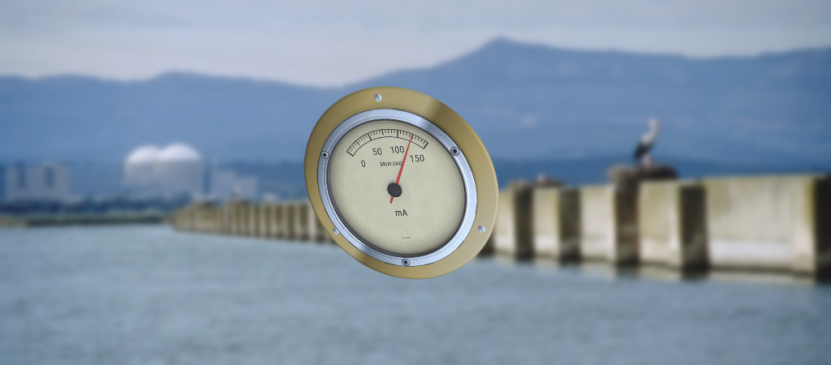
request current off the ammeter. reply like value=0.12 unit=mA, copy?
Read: value=125 unit=mA
